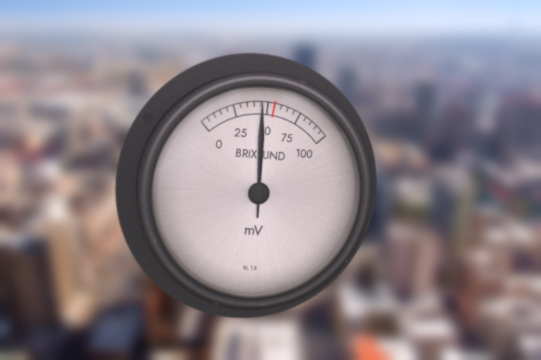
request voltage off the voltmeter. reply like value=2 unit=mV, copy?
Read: value=45 unit=mV
